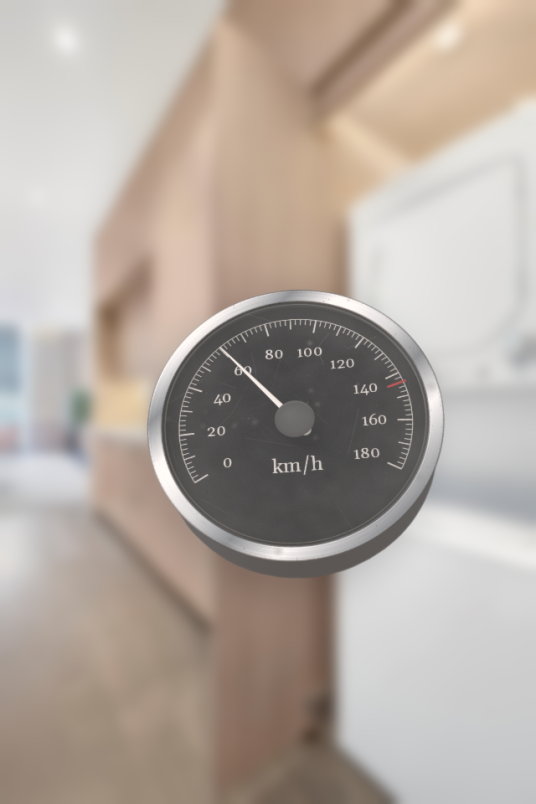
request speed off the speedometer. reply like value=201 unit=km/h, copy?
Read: value=60 unit=km/h
